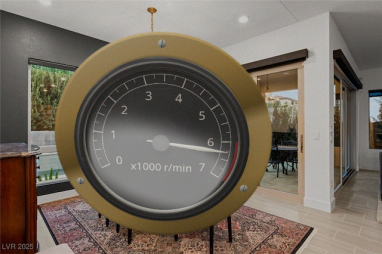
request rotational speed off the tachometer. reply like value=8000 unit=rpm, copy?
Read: value=6250 unit=rpm
